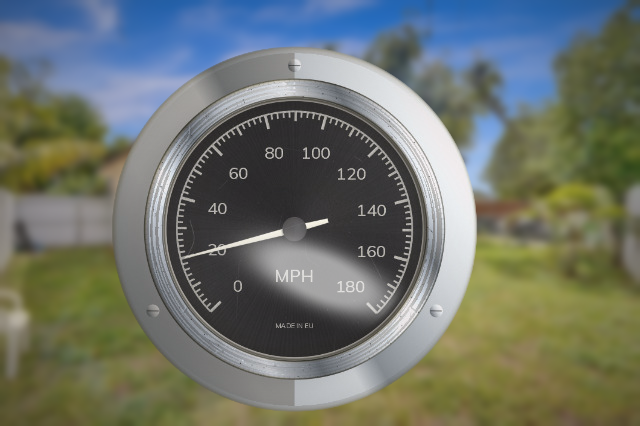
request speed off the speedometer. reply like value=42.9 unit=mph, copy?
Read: value=20 unit=mph
